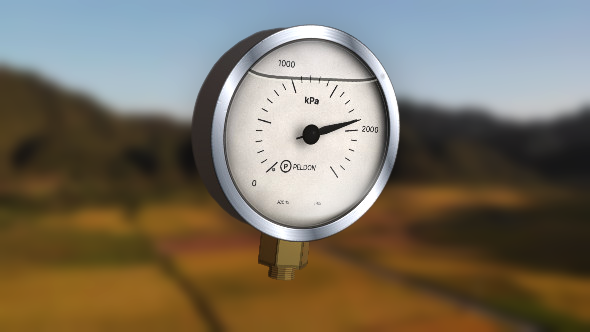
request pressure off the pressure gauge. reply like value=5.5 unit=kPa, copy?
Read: value=1900 unit=kPa
